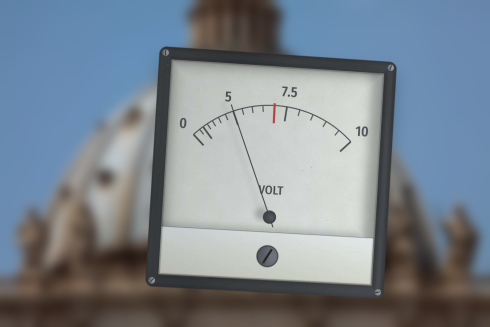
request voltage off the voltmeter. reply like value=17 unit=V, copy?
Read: value=5 unit=V
